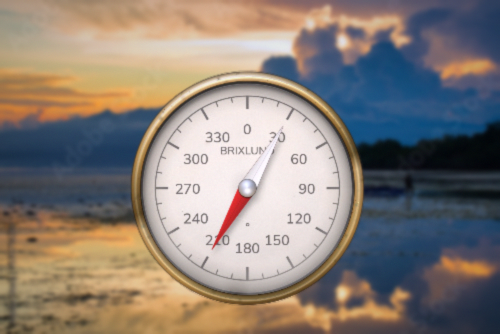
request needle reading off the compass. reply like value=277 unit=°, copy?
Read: value=210 unit=°
